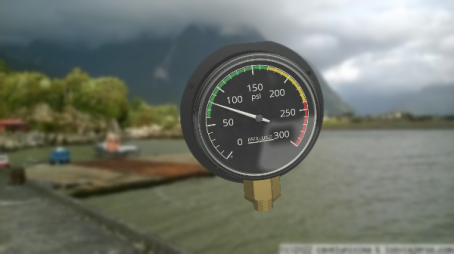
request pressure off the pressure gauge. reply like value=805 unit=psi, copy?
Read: value=80 unit=psi
